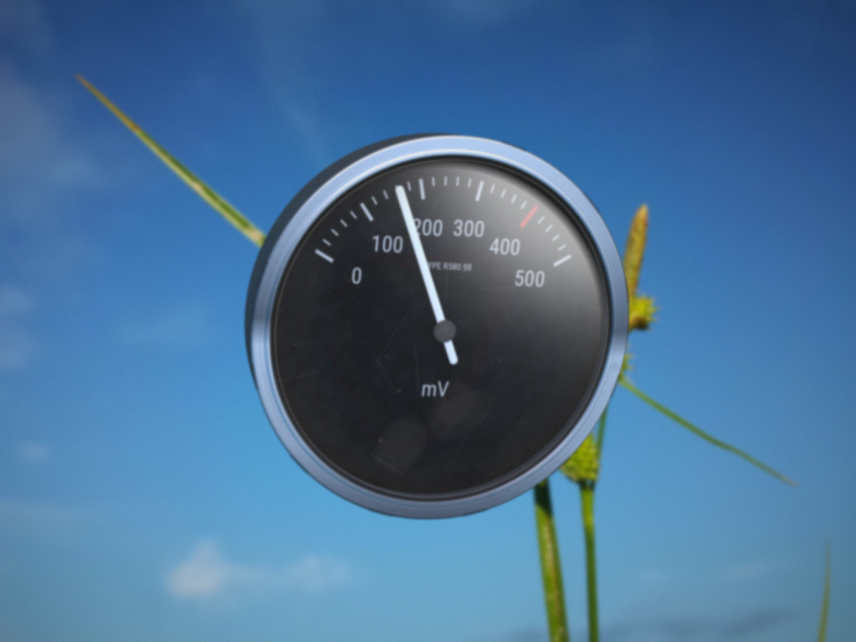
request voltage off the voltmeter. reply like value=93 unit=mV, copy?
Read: value=160 unit=mV
